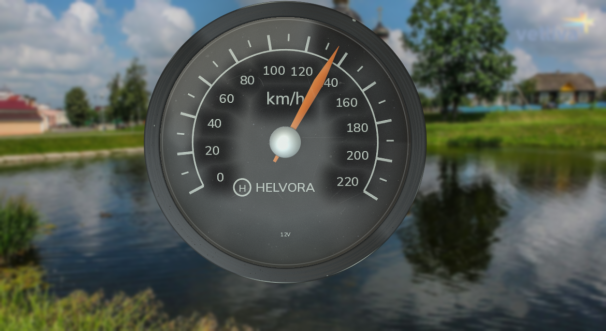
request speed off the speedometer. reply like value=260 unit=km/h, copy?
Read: value=135 unit=km/h
